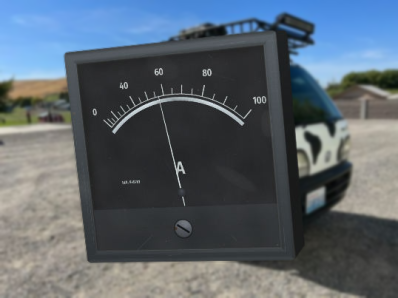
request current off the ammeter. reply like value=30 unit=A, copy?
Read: value=57.5 unit=A
